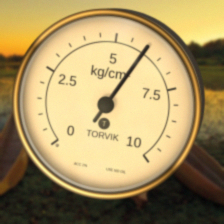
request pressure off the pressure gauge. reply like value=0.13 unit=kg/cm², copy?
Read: value=6 unit=kg/cm²
